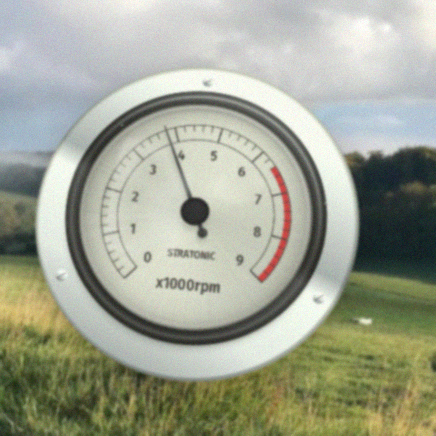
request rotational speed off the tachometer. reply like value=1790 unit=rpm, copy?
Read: value=3800 unit=rpm
